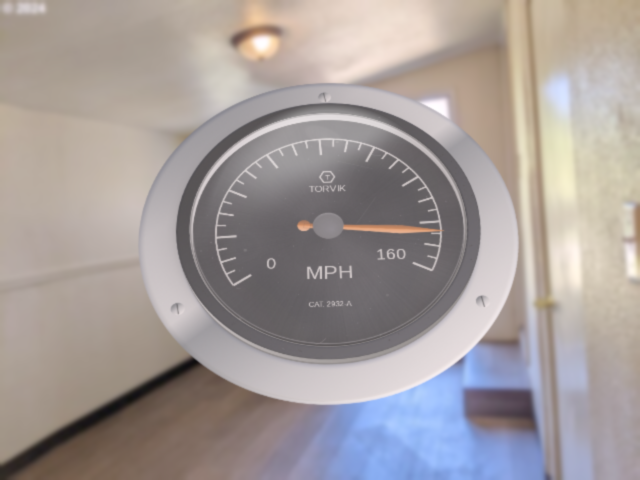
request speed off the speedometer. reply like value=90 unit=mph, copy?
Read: value=145 unit=mph
